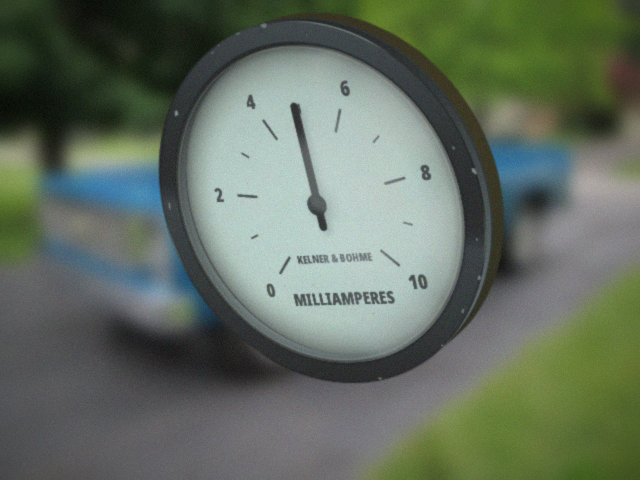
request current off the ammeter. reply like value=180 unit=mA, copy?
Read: value=5 unit=mA
